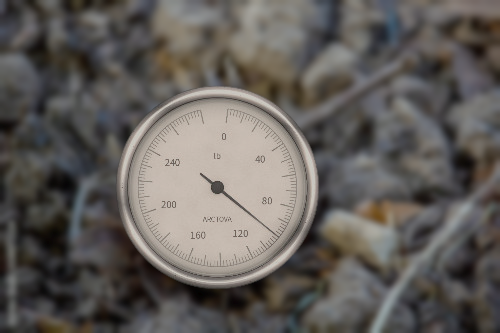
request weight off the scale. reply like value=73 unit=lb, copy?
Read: value=100 unit=lb
